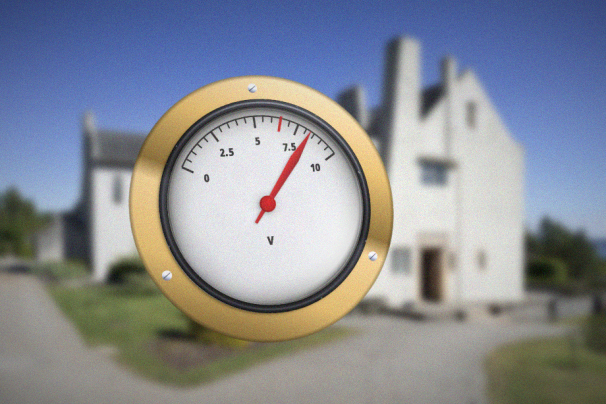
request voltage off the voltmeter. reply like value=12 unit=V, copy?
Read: value=8.25 unit=V
